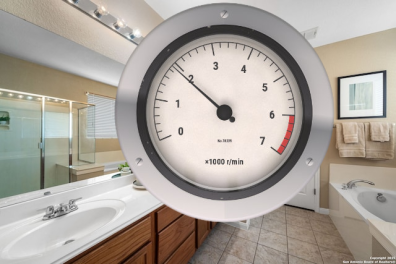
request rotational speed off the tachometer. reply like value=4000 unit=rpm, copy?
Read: value=1900 unit=rpm
